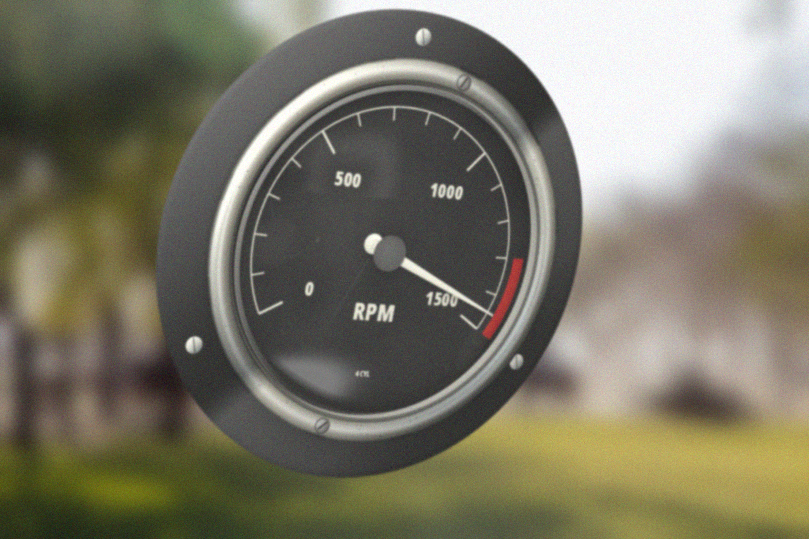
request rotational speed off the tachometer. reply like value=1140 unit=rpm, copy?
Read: value=1450 unit=rpm
